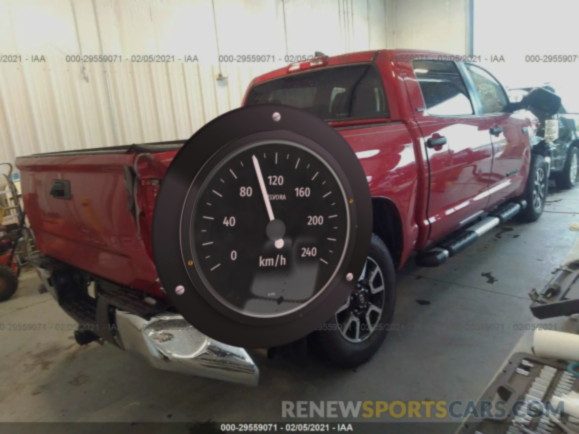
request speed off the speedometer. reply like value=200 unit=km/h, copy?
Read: value=100 unit=km/h
